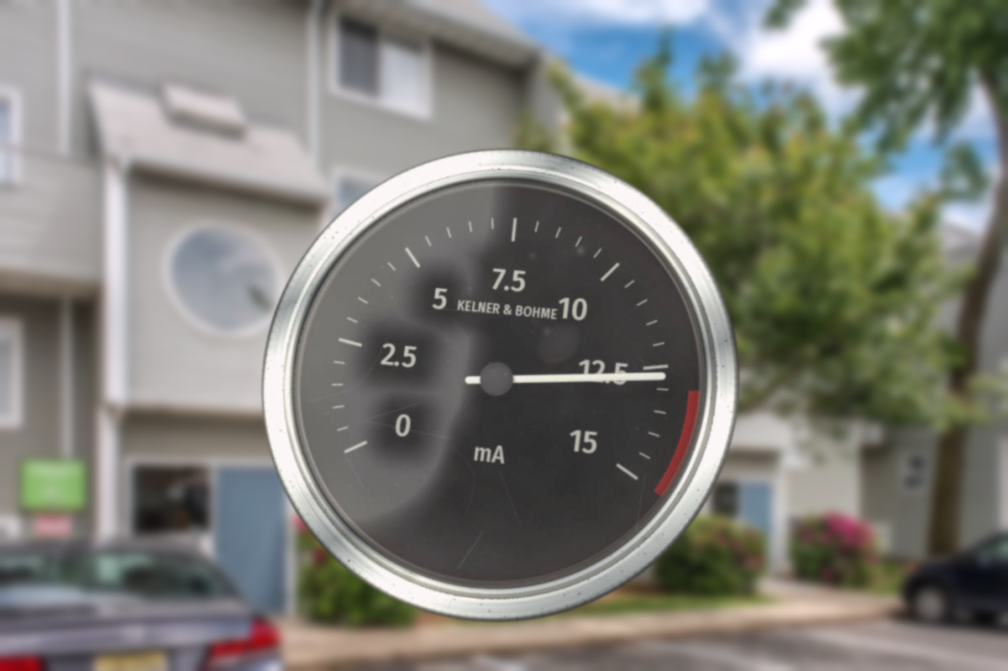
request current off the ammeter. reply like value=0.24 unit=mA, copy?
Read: value=12.75 unit=mA
